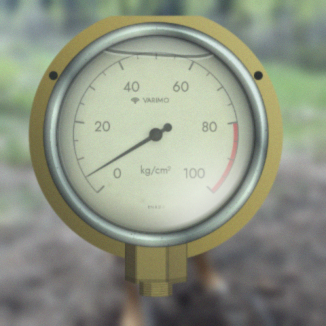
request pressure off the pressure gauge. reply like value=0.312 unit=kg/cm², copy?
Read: value=5 unit=kg/cm²
